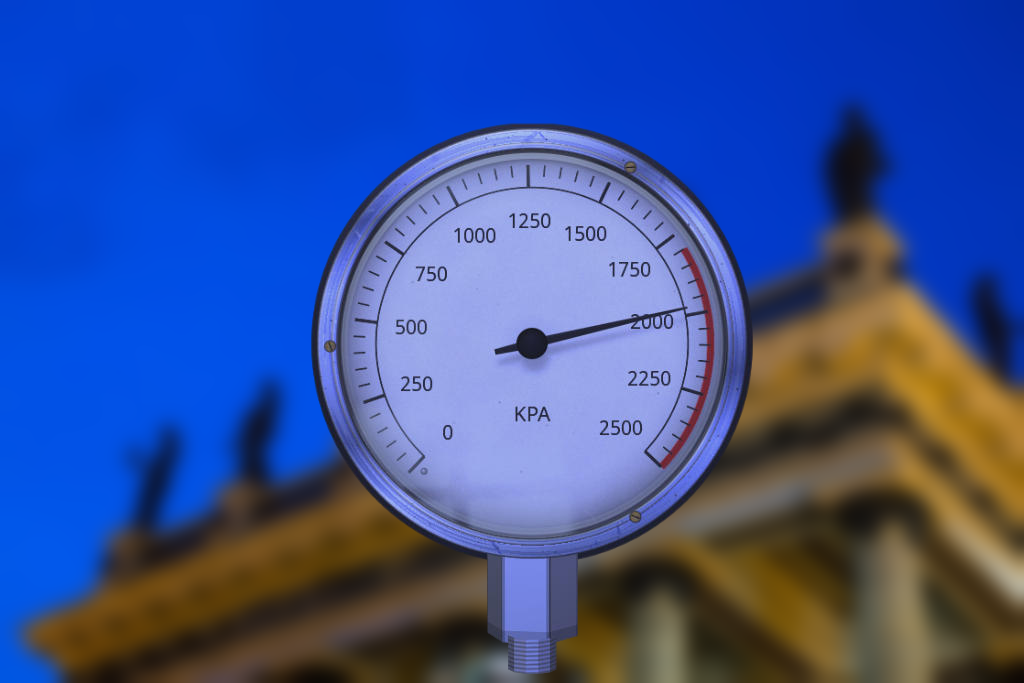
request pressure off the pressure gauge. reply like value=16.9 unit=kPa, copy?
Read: value=1975 unit=kPa
